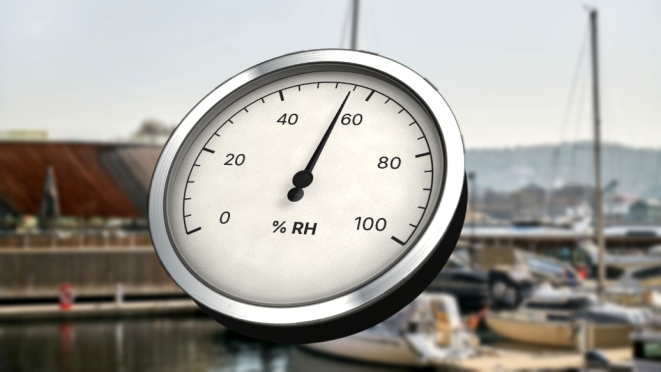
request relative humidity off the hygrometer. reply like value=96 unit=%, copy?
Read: value=56 unit=%
